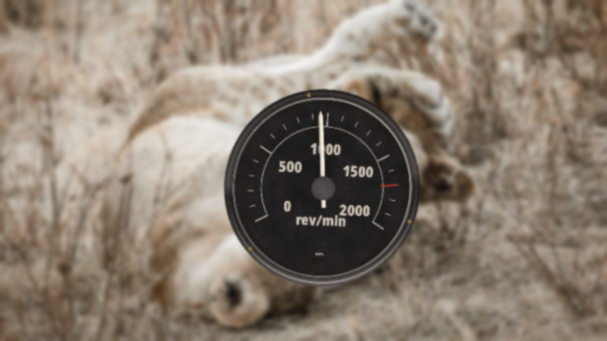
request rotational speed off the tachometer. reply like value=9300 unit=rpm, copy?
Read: value=950 unit=rpm
